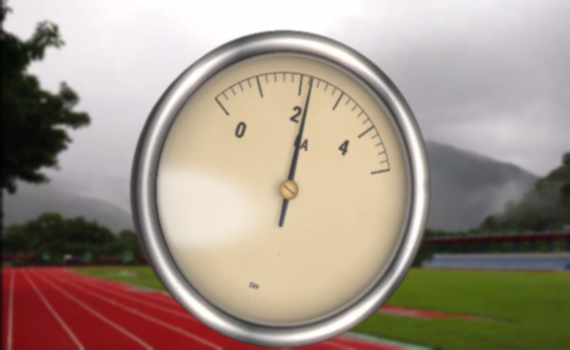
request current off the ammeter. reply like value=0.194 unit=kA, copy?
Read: value=2.2 unit=kA
